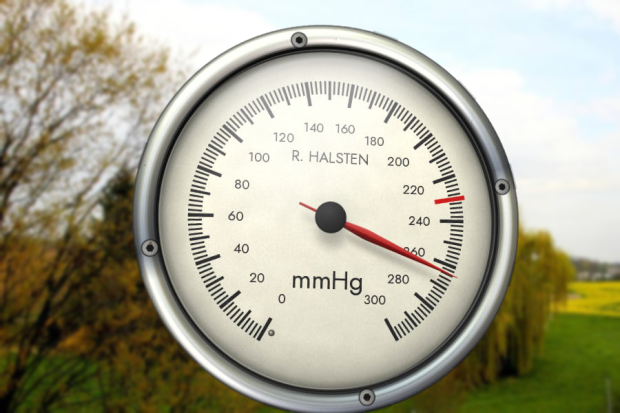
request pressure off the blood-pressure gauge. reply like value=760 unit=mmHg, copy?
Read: value=264 unit=mmHg
